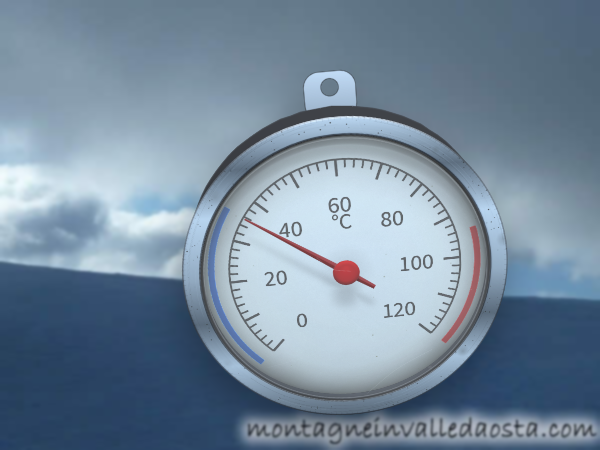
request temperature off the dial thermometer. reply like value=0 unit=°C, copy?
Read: value=36 unit=°C
